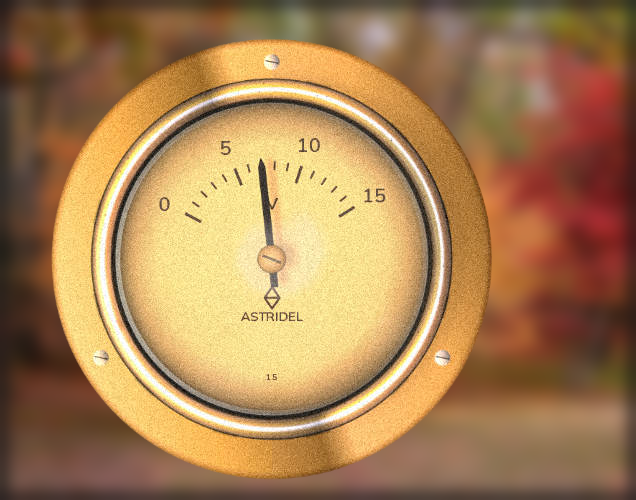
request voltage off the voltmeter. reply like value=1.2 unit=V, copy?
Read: value=7 unit=V
